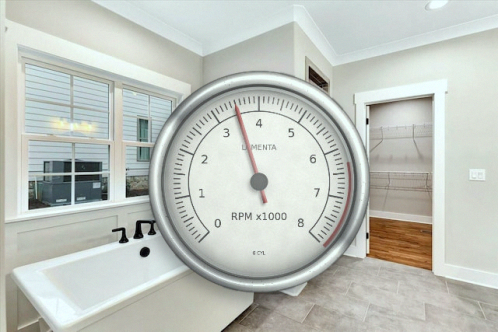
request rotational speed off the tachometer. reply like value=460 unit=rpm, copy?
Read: value=3500 unit=rpm
